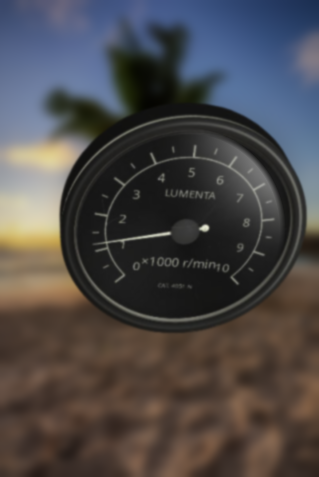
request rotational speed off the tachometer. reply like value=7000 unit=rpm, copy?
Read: value=1250 unit=rpm
